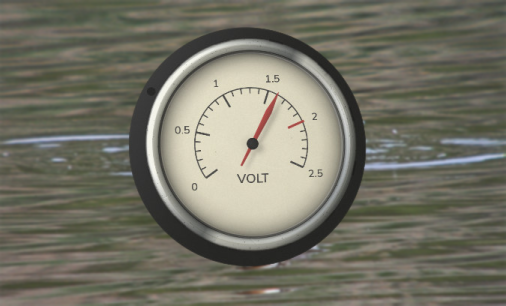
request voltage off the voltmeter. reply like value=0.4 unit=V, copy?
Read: value=1.6 unit=V
